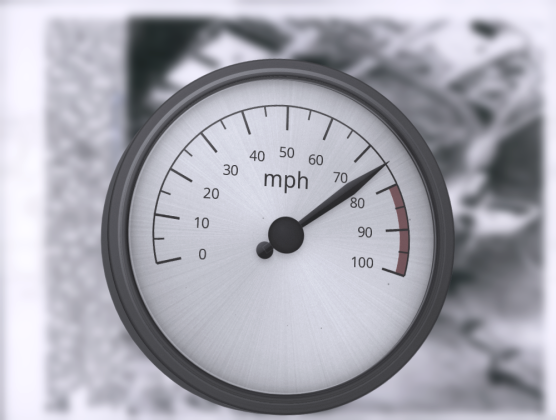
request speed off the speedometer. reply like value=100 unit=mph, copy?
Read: value=75 unit=mph
